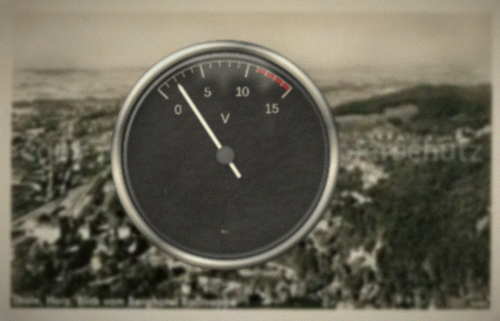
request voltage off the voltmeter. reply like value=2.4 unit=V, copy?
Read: value=2 unit=V
